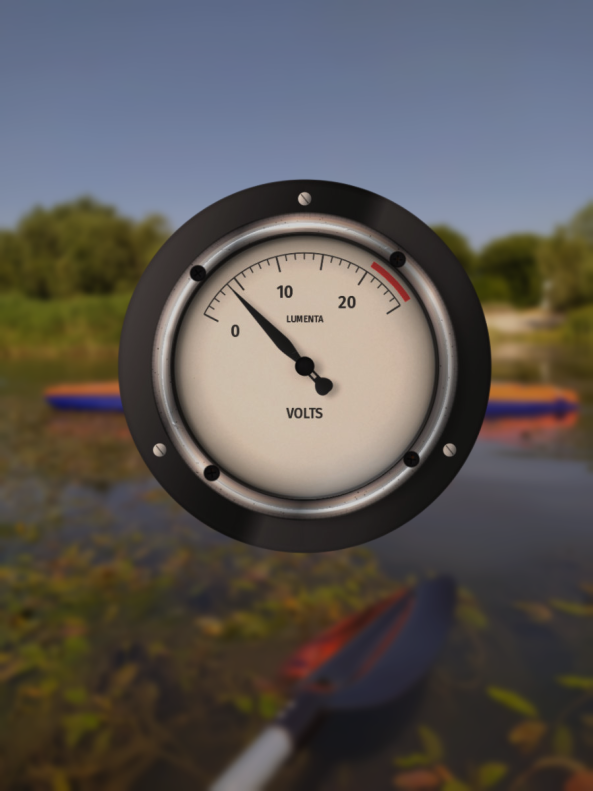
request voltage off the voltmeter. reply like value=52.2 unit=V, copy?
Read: value=4 unit=V
